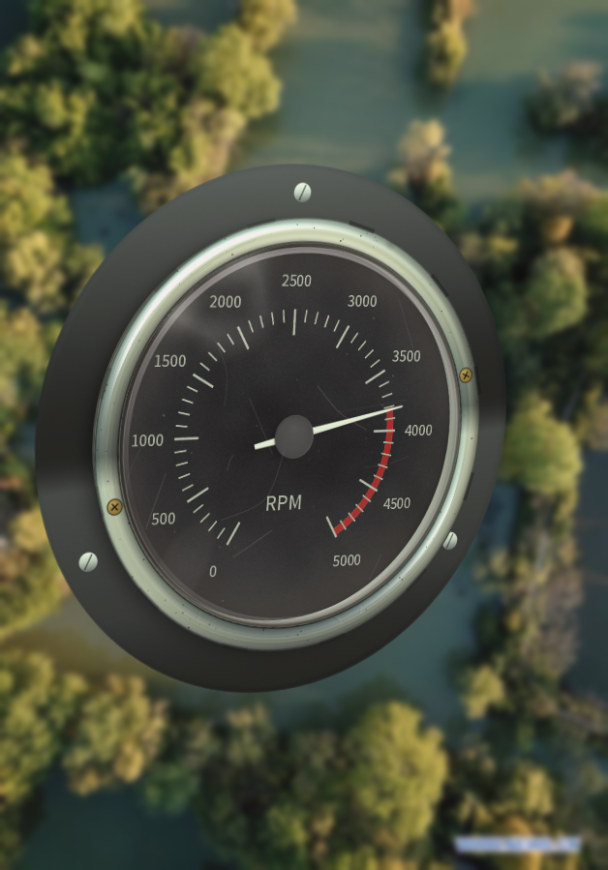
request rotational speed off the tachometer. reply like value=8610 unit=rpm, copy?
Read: value=3800 unit=rpm
